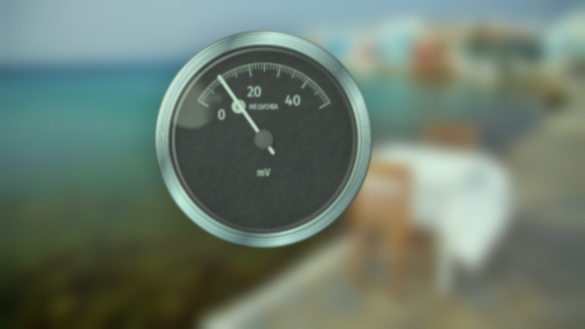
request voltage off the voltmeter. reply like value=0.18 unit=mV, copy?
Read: value=10 unit=mV
